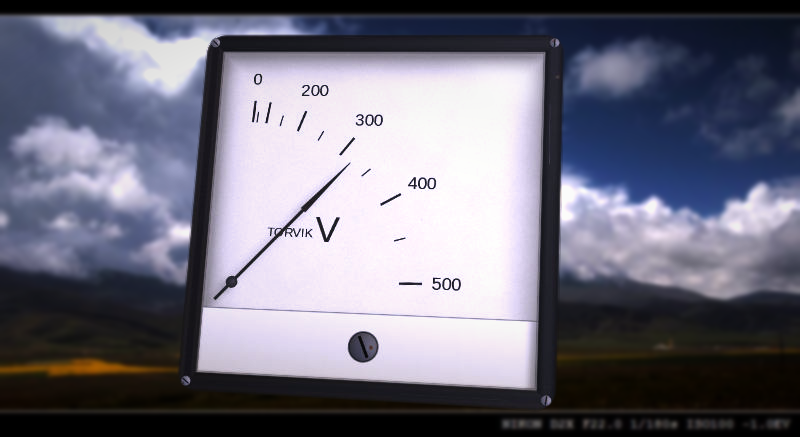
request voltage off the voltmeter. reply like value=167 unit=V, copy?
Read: value=325 unit=V
